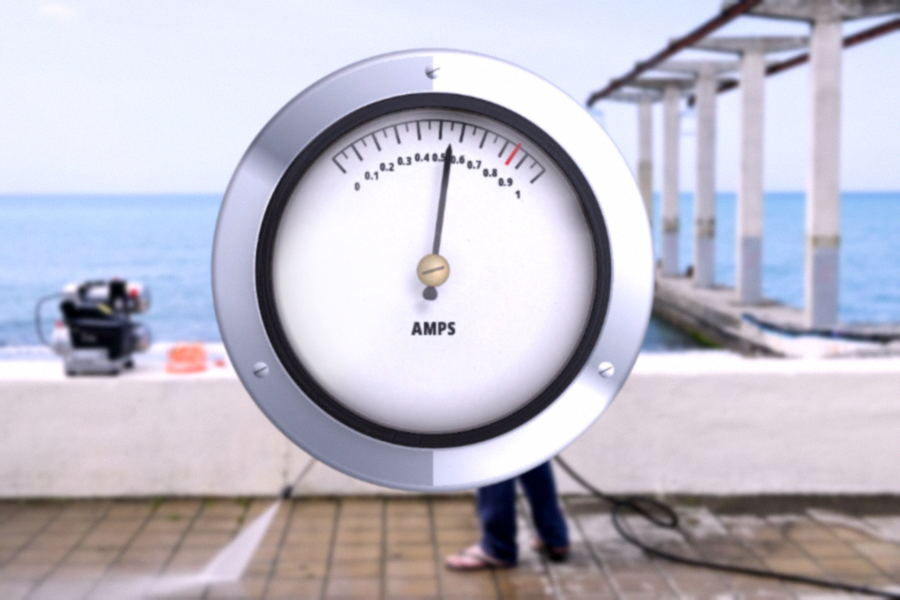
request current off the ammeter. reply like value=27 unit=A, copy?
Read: value=0.55 unit=A
